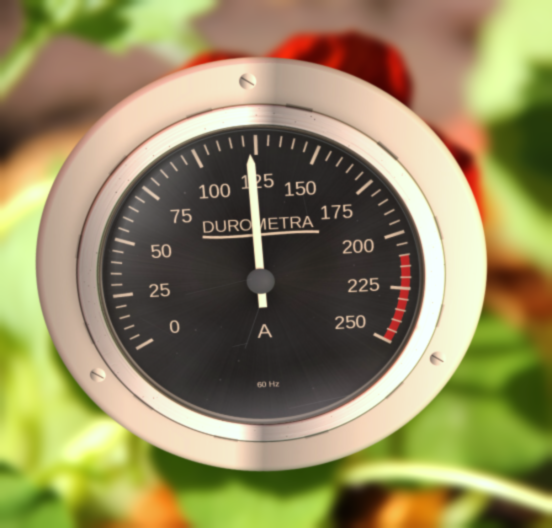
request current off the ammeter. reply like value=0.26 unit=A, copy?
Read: value=122.5 unit=A
